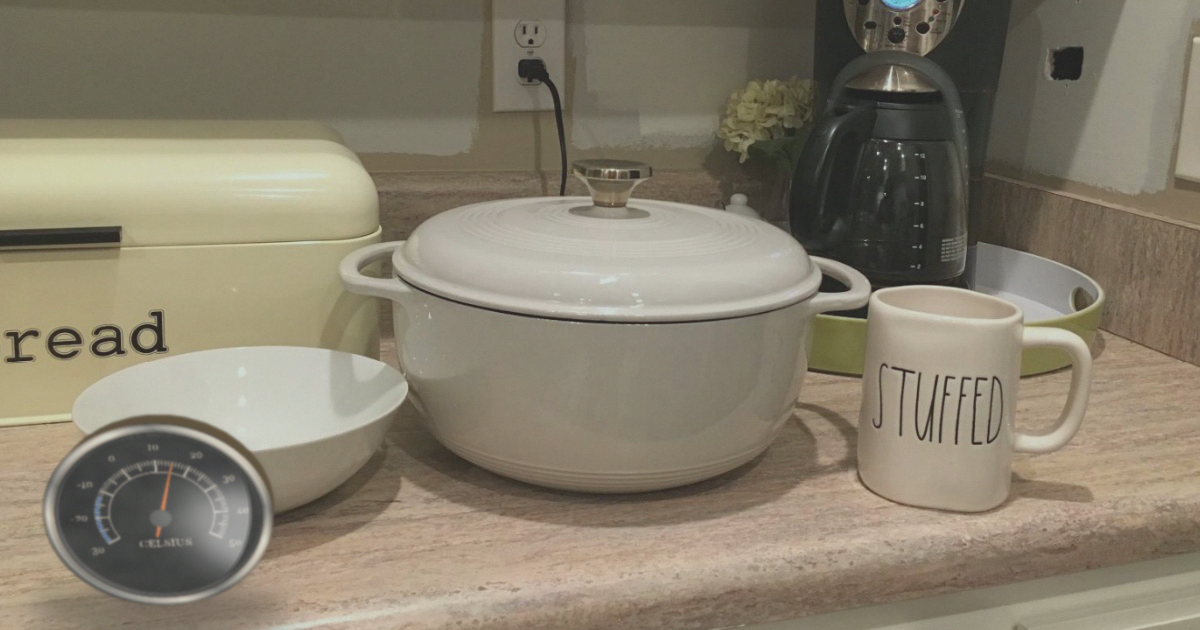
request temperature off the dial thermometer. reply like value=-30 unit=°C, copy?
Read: value=15 unit=°C
